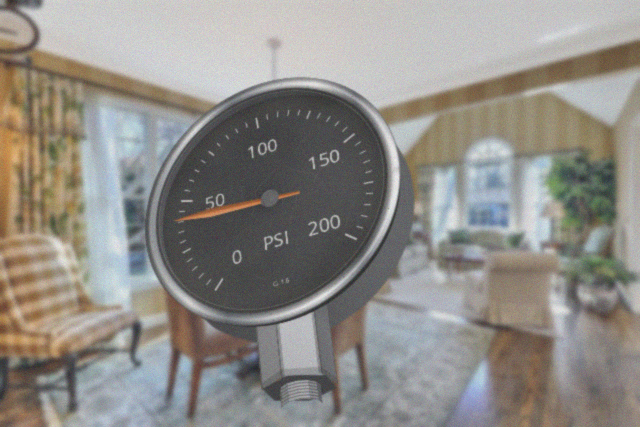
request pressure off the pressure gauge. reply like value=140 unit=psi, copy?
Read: value=40 unit=psi
